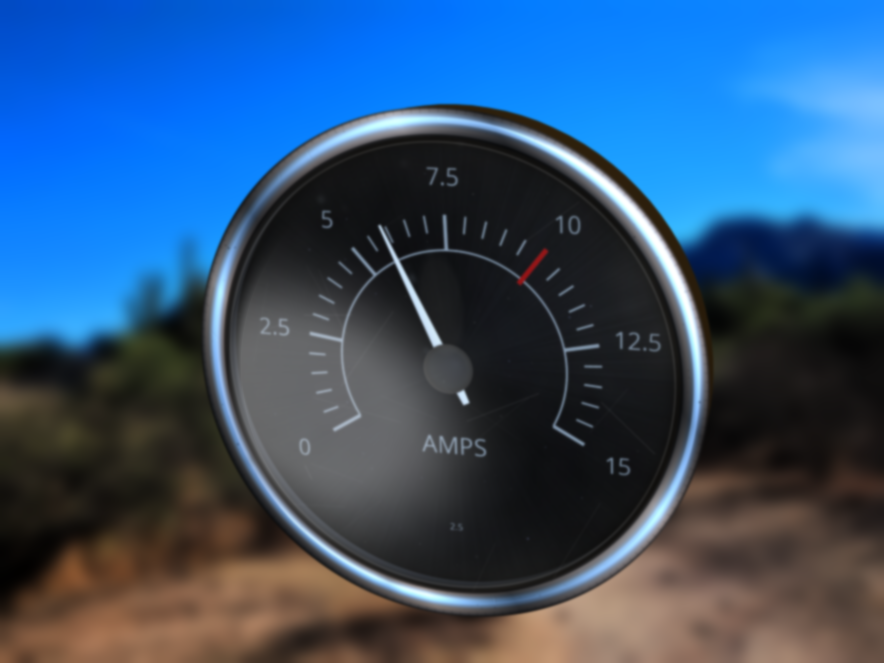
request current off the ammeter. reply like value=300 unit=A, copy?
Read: value=6 unit=A
